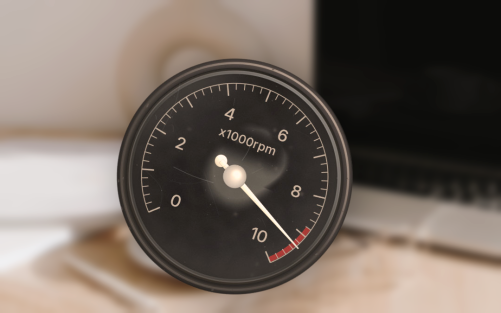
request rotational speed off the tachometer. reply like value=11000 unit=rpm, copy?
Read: value=9300 unit=rpm
